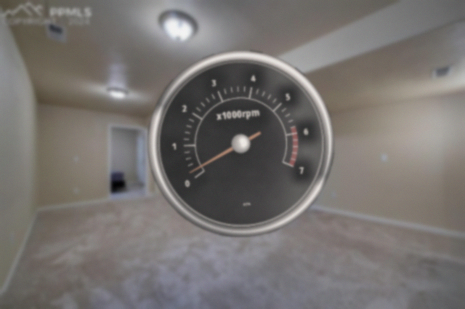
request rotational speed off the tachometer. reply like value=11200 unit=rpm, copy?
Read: value=200 unit=rpm
